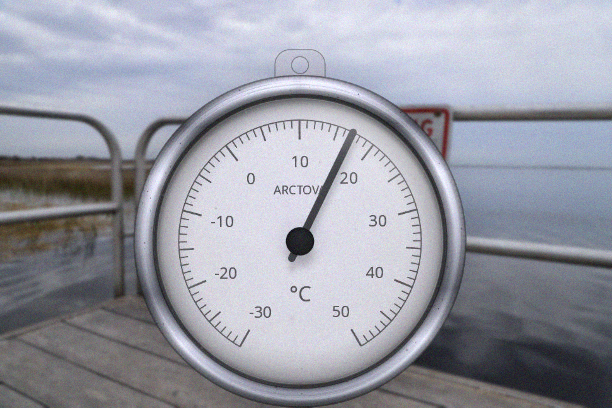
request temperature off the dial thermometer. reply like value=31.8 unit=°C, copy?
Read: value=17 unit=°C
